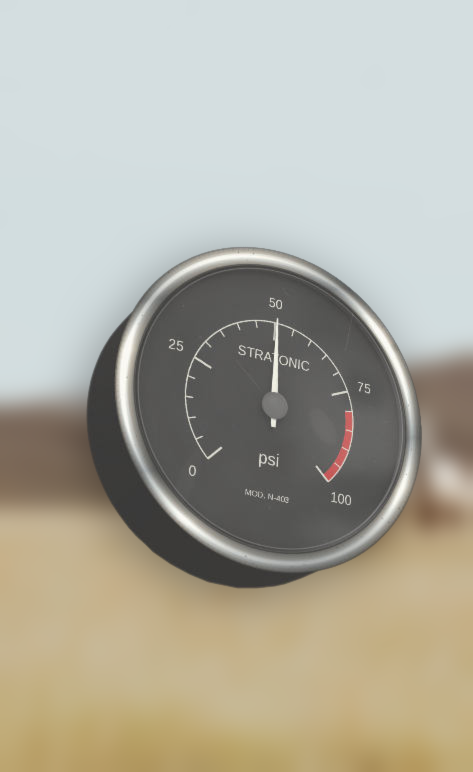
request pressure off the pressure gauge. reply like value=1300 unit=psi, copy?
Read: value=50 unit=psi
